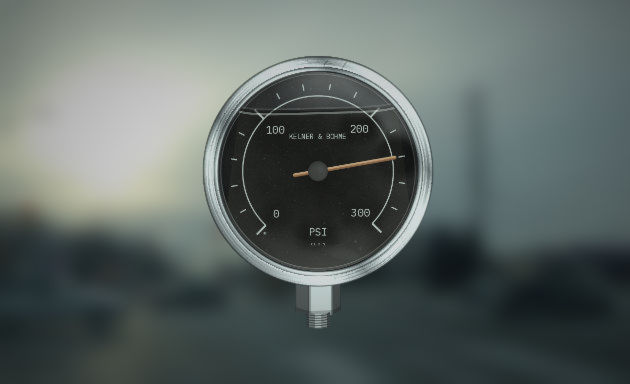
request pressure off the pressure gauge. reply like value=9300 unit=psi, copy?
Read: value=240 unit=psi
